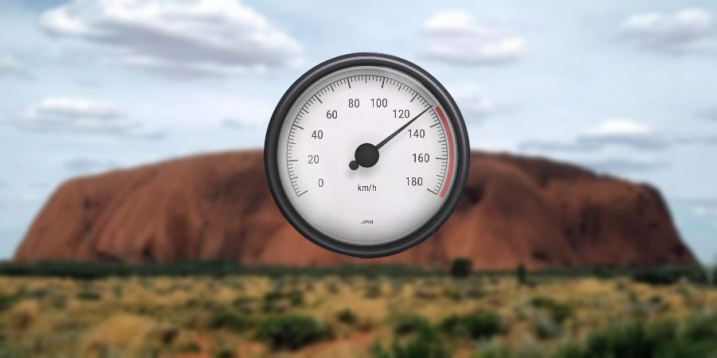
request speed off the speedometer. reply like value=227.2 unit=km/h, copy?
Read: value=130 unit=km/h
